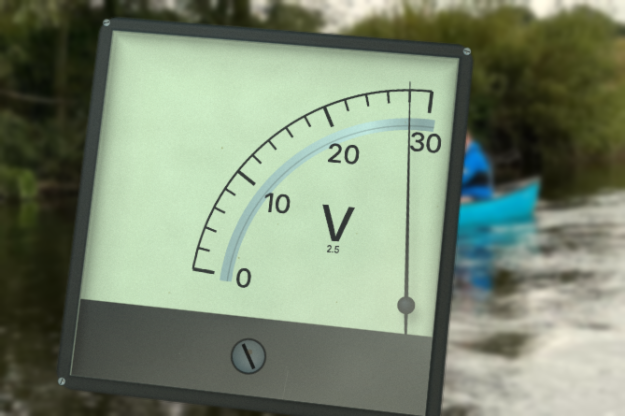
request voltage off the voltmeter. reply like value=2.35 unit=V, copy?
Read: value=28 unit=V
